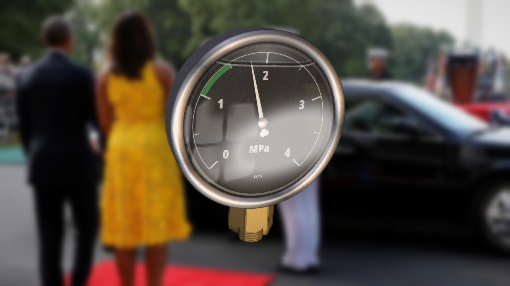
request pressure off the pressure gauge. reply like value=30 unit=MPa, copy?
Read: value=1.75 unit=MPa
